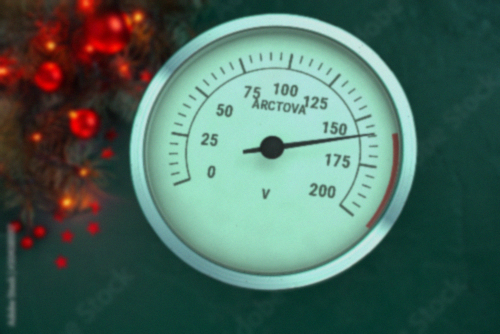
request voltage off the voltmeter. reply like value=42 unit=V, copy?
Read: value=160 unit=V
